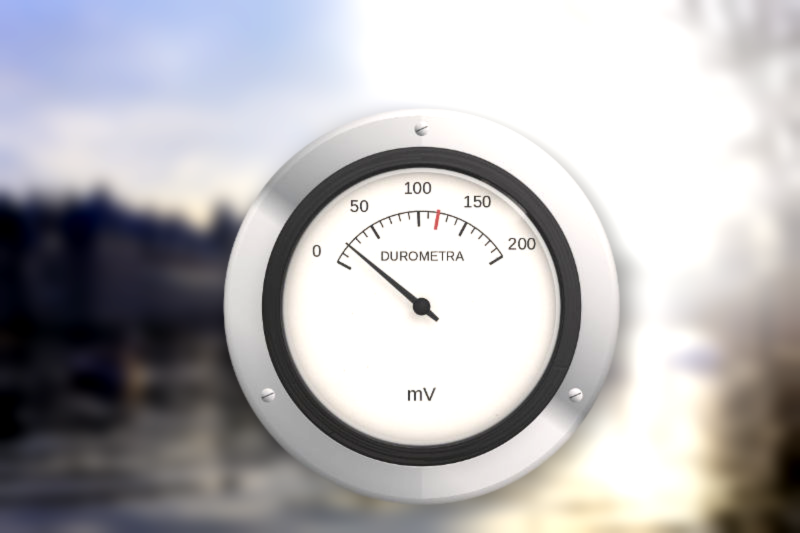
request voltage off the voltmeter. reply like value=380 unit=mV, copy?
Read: value=20 unit=mV
